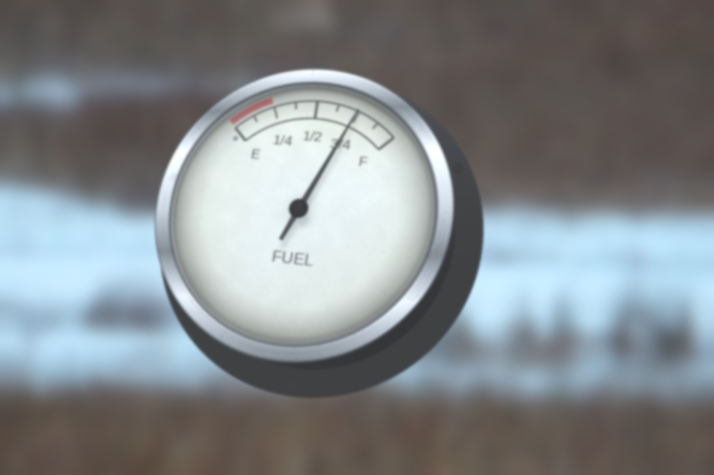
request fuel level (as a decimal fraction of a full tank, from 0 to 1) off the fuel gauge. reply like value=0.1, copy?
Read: value=0.75
